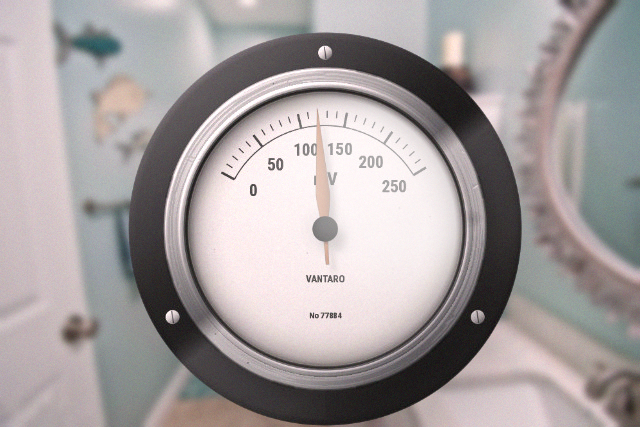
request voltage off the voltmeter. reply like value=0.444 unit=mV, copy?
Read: value=120 unit=mV
